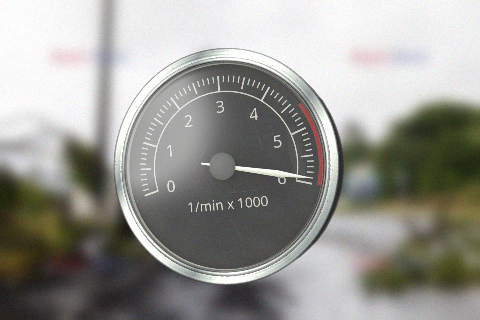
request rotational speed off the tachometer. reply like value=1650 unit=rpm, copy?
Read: value=5900 unit=rpm
